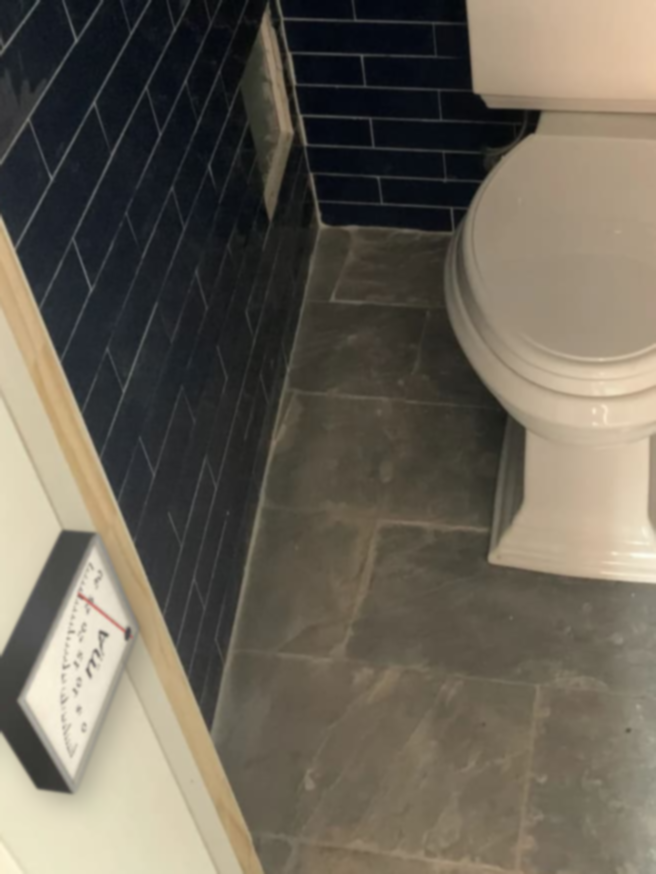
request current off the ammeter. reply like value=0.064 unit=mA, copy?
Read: value=25 unit=mA
